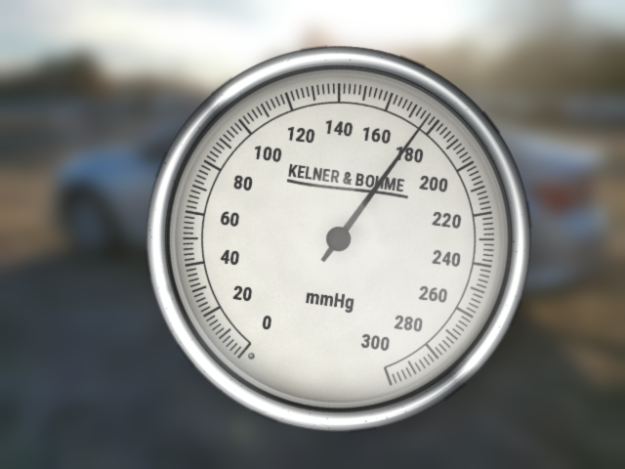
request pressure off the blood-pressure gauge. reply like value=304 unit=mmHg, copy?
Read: value=176 unit=mmHg
